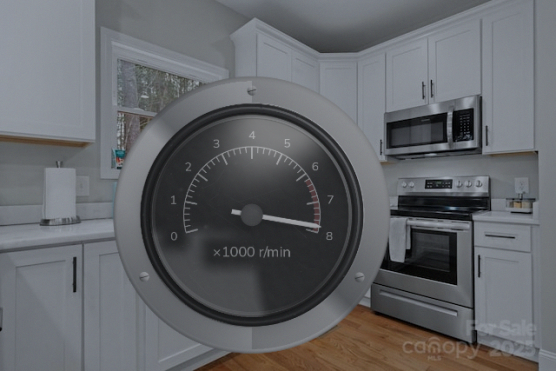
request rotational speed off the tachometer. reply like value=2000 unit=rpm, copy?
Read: value=7800 unit=rpm
